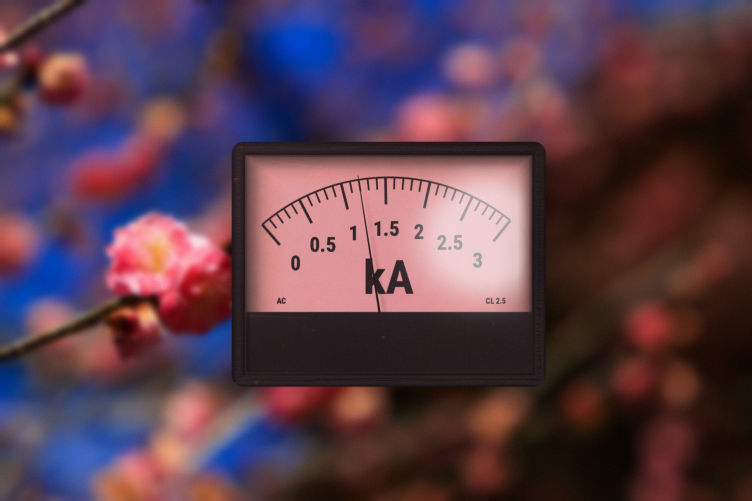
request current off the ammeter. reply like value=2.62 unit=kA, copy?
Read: value=1.2 unit=kA
